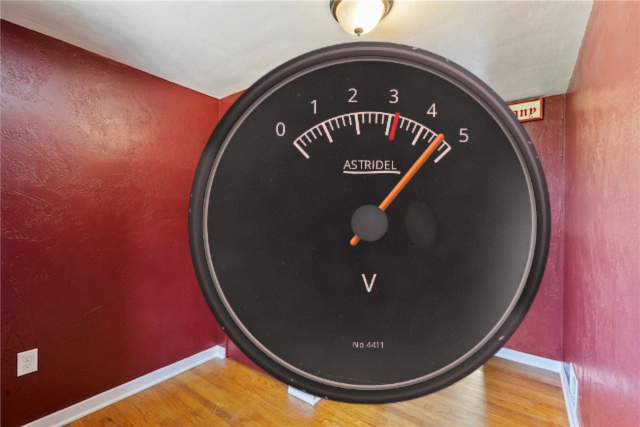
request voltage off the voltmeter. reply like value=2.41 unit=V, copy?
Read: value=4.6 unit=V
